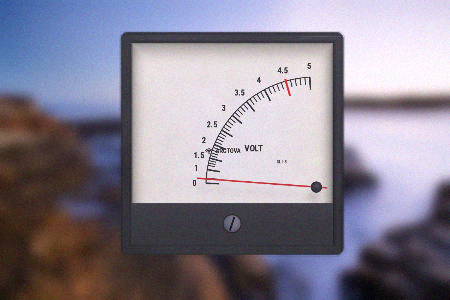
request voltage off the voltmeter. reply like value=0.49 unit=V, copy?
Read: value=0.5 unit=V
